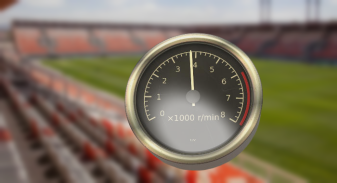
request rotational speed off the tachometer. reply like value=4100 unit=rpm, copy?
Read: value=3800 unit=rpm
